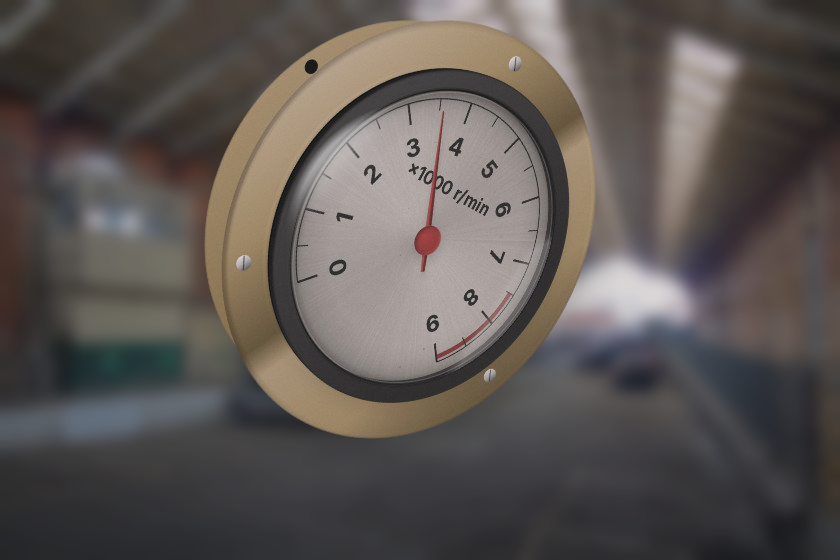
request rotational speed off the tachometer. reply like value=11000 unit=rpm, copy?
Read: value=3500 unit=rpm
